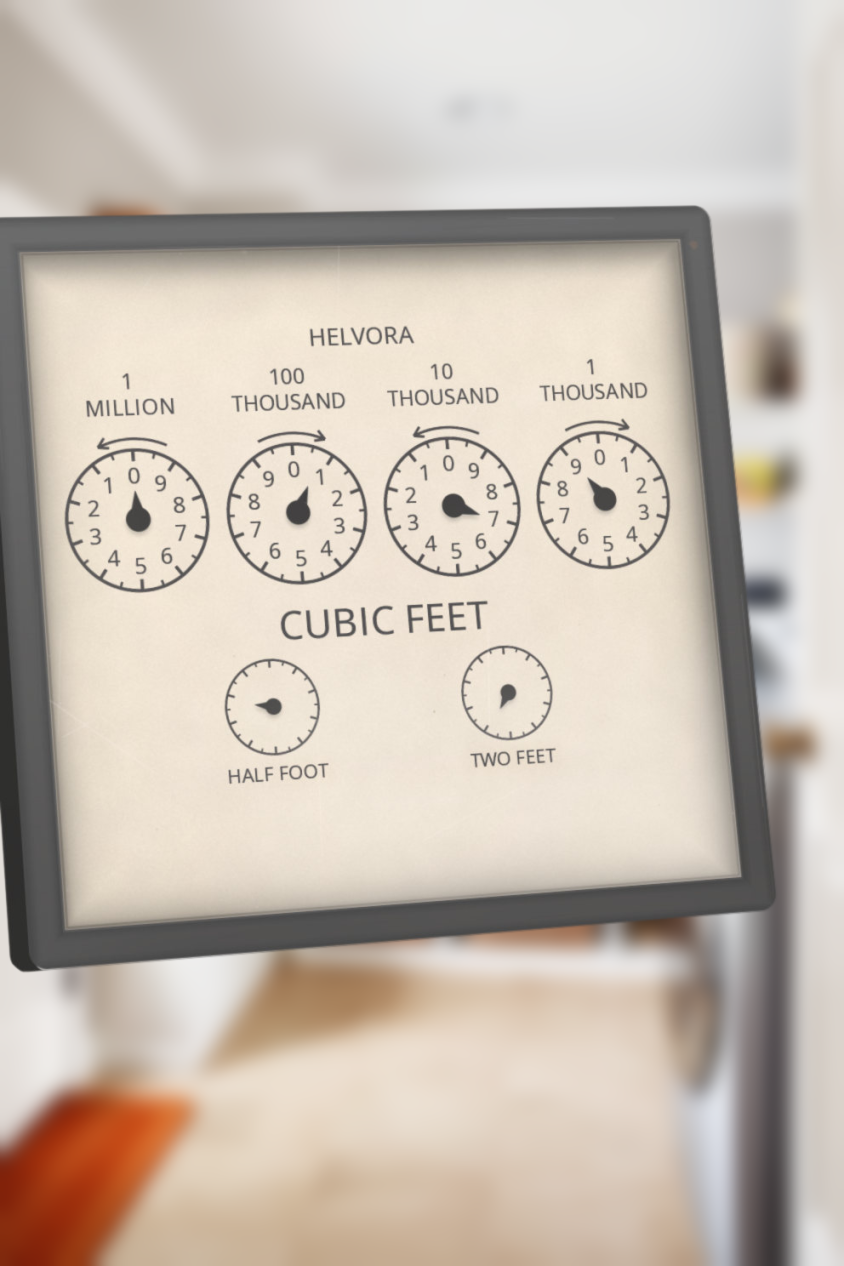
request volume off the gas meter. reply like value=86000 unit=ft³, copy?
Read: value=6900 unit=ft³
